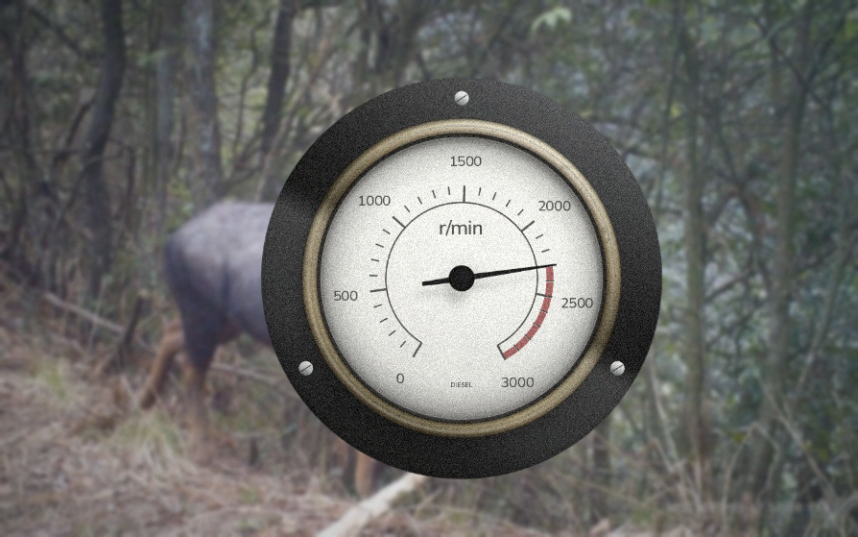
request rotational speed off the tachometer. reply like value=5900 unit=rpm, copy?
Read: value=2300 unit=rpm
